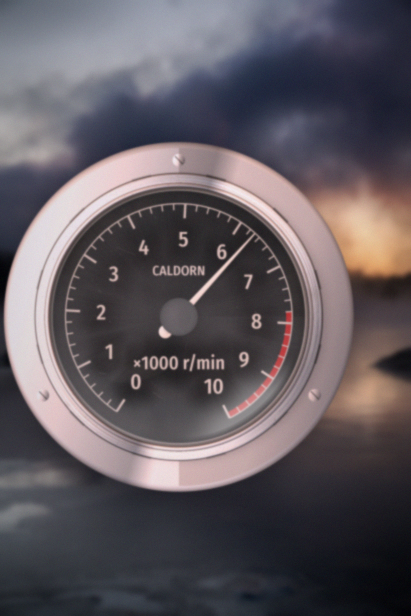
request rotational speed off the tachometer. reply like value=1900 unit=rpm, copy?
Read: value=6300 unit=rpm
